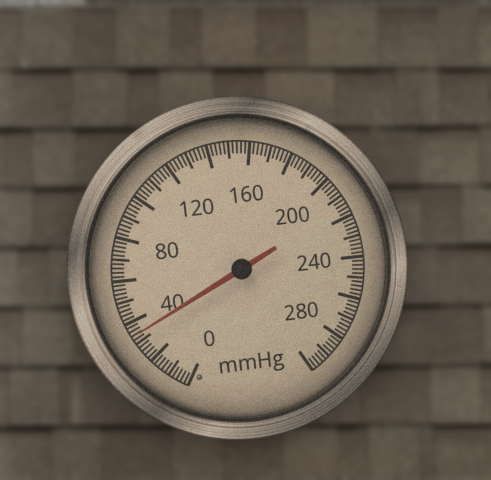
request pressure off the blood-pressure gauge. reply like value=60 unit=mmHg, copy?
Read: value=34 unit=mmHg
